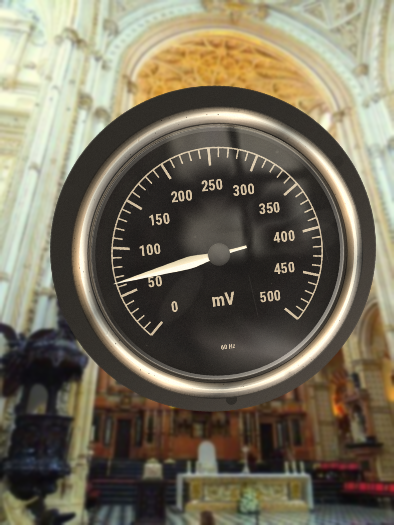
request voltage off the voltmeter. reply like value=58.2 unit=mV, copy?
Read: value=65 unit=mV
